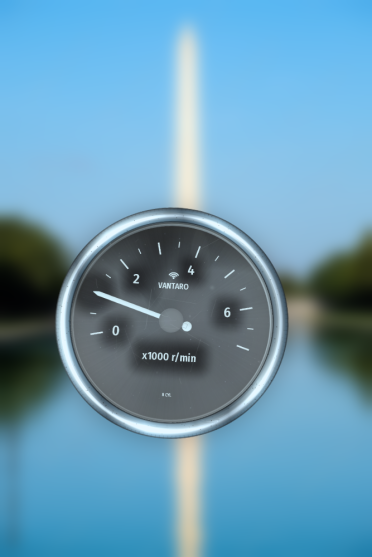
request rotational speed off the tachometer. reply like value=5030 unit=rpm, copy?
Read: value=1000 unit=rpm
